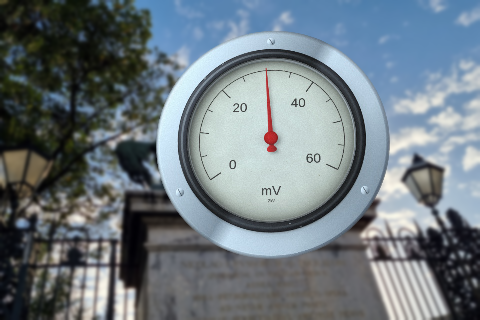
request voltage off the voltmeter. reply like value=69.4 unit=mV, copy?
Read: value=30 unit=mV
